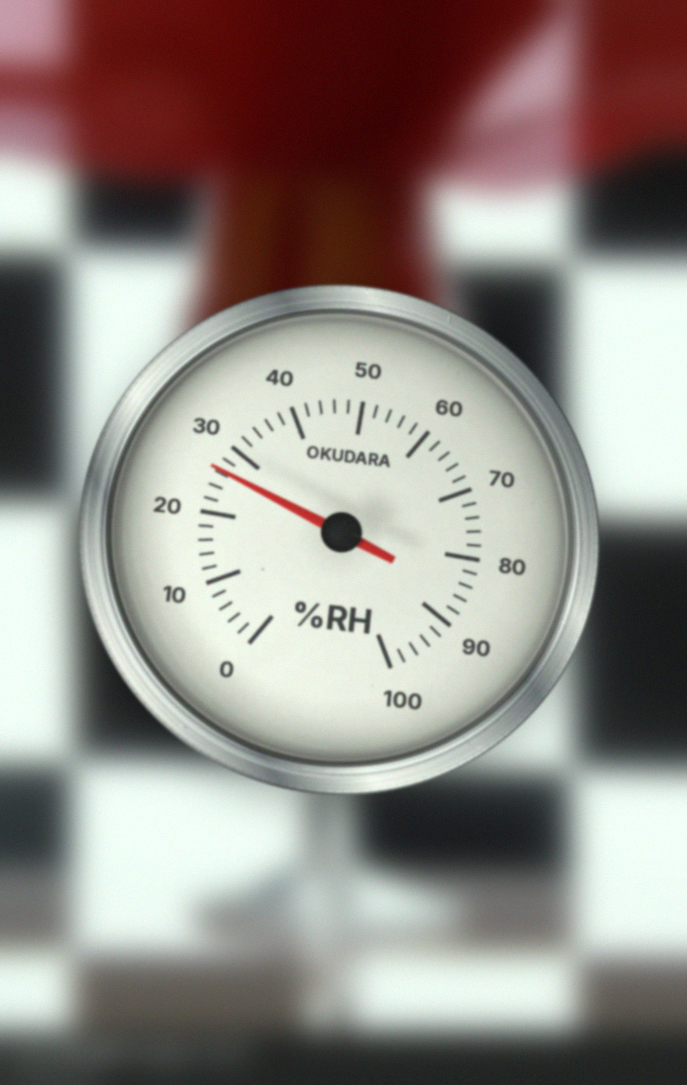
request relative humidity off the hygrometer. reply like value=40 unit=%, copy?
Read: value=26 unit=%
